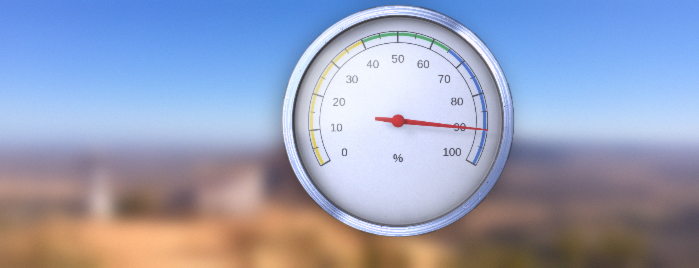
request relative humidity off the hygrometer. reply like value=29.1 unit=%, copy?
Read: value=90 unit=%
